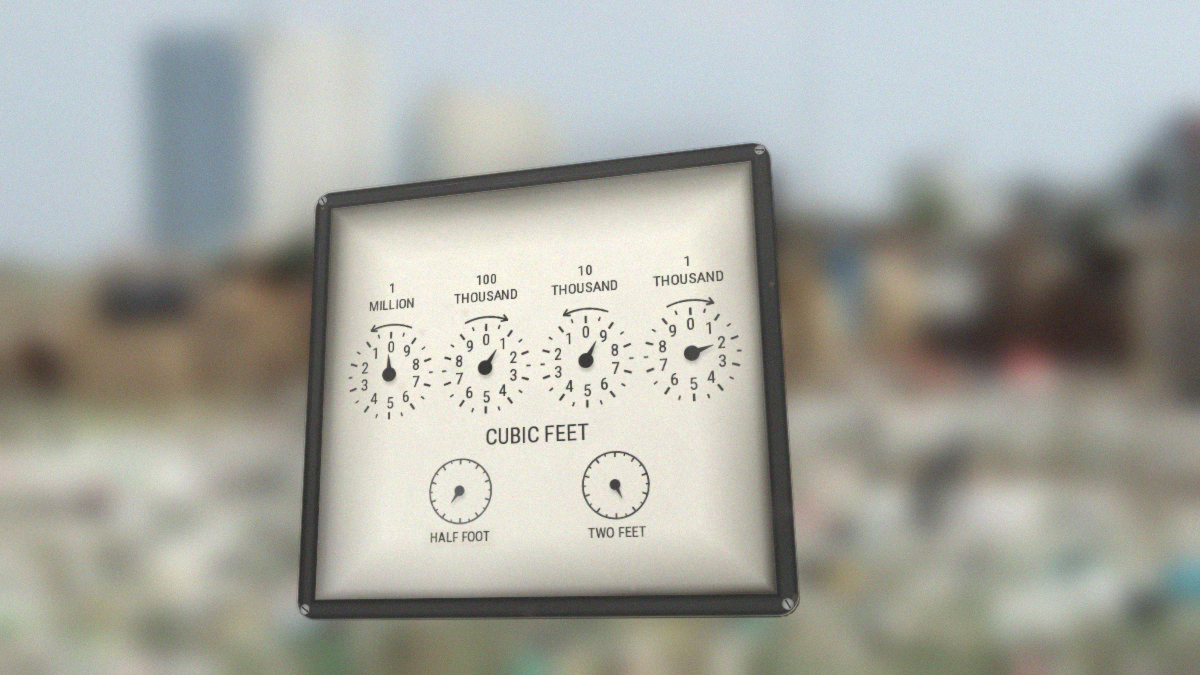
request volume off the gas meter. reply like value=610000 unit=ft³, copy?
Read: value=9200 unit=ft³
